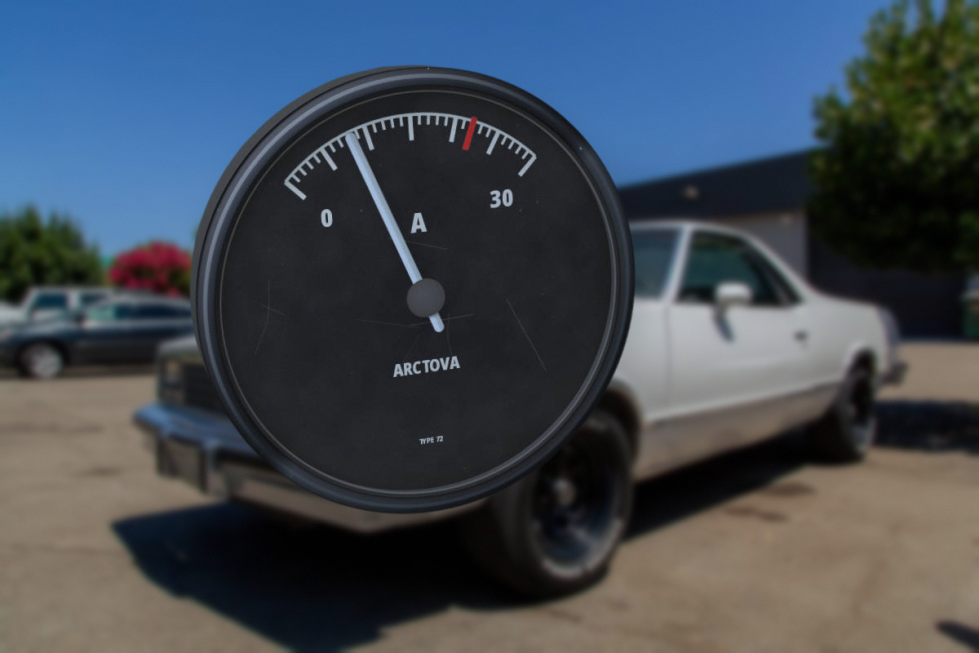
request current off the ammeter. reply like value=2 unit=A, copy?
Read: value=8 unit=A
